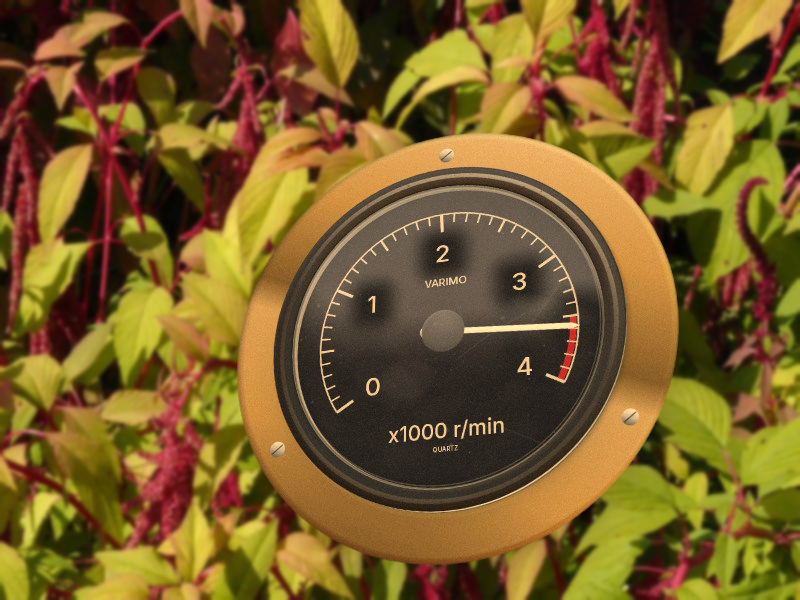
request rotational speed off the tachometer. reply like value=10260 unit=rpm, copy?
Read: value=3600 unit=rpm
